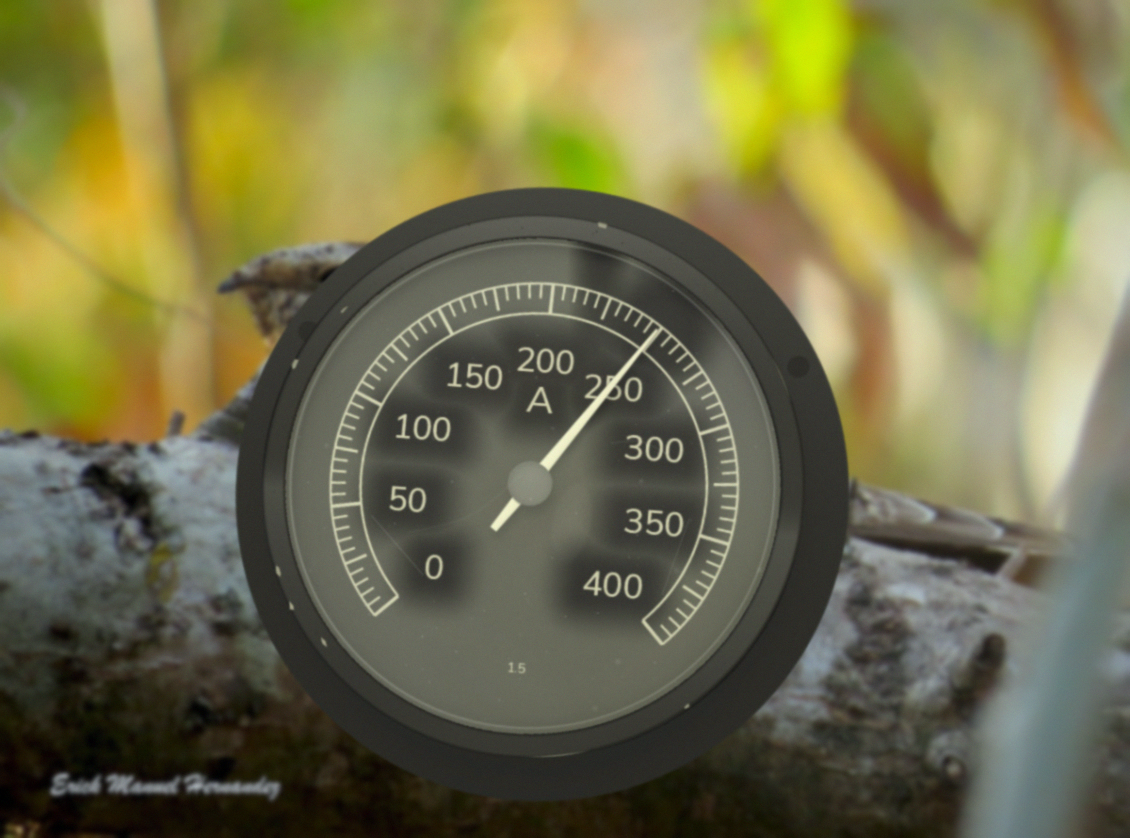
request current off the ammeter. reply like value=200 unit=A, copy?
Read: value=250 unit=A
